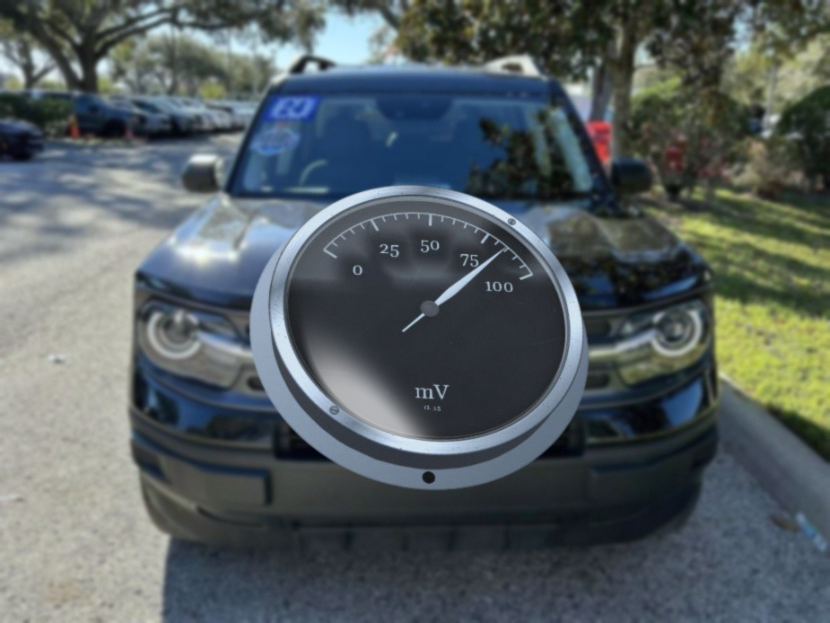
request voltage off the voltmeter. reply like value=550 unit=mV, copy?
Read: value=85 unit=mV
